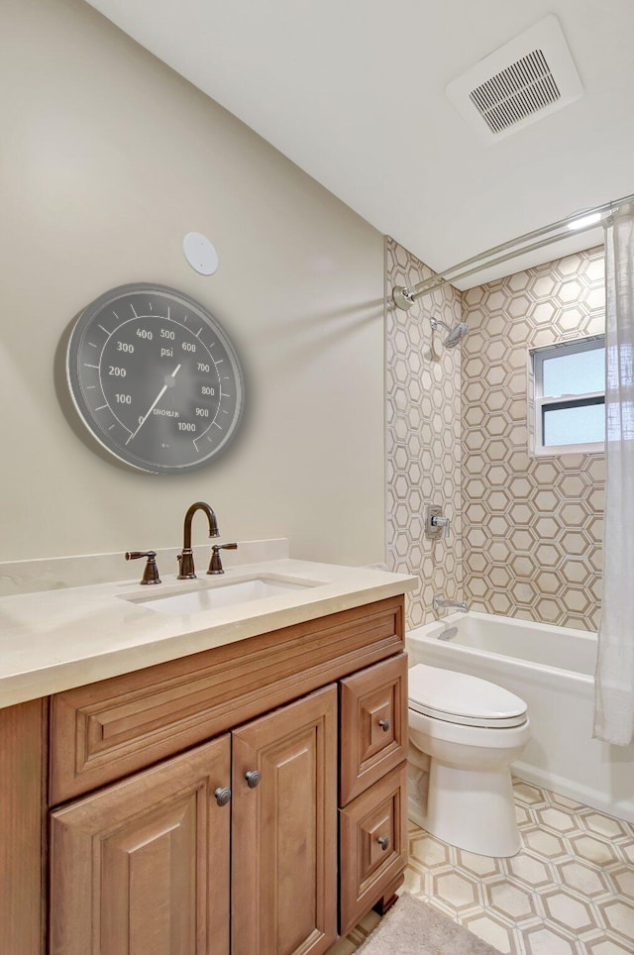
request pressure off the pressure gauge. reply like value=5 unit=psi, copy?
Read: value=0 unit=psi
